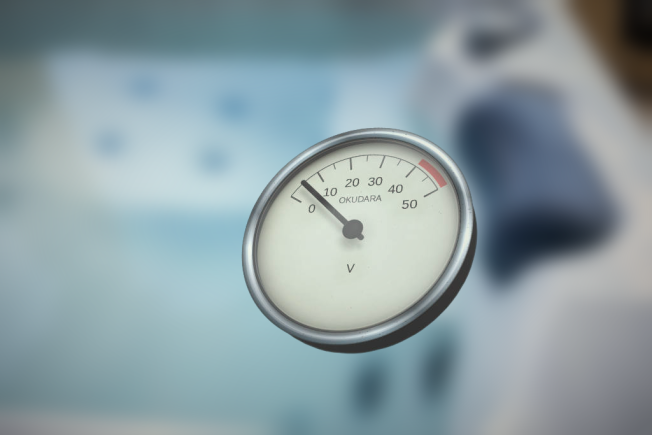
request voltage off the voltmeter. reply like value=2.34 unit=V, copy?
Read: value=5 unit=V
